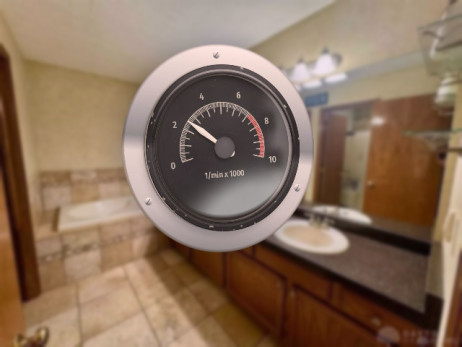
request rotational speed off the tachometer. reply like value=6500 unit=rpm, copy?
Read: value=2500 unit=rpm
